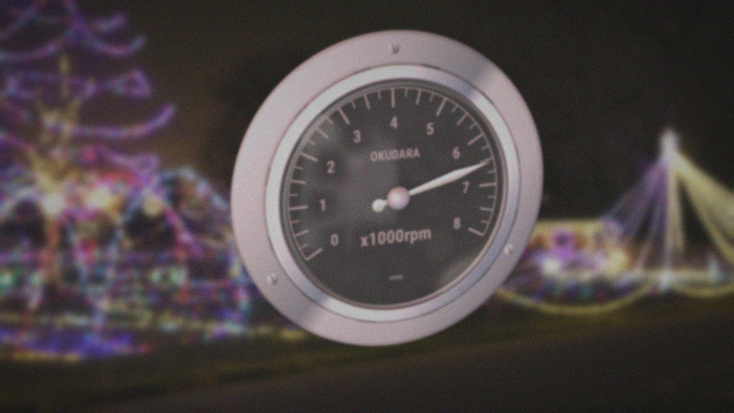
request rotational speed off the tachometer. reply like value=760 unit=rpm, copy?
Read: value=6500 unit=rpm
